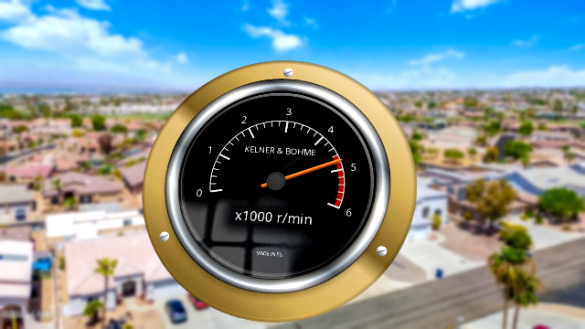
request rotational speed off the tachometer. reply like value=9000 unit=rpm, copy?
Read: value=4800 unit=rpm
